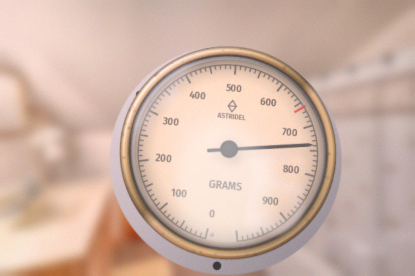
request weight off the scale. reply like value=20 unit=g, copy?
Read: value=740 unit=g
